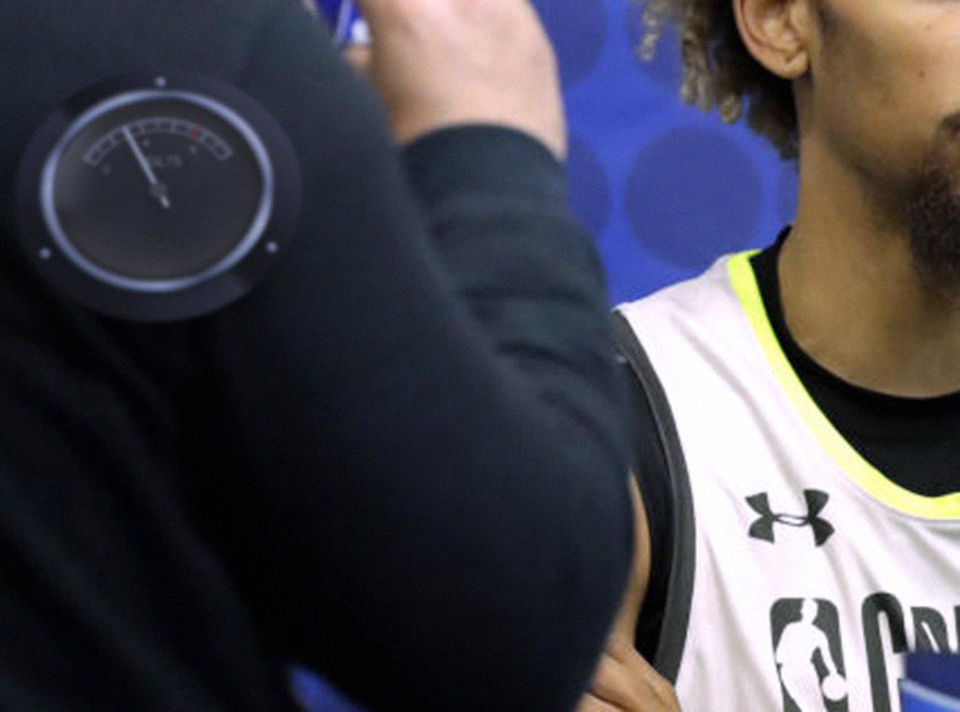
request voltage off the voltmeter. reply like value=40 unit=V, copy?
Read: value=3 unit=V
